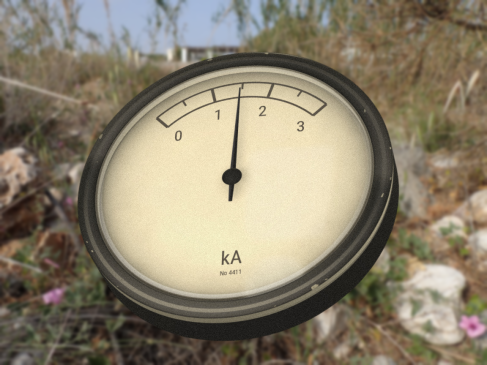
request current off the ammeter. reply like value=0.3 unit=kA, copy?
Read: value=1.5 unit=kA
